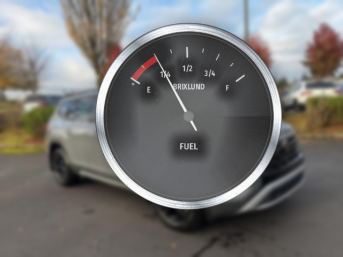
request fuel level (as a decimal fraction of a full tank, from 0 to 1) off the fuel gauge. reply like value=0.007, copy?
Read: value=0.25
